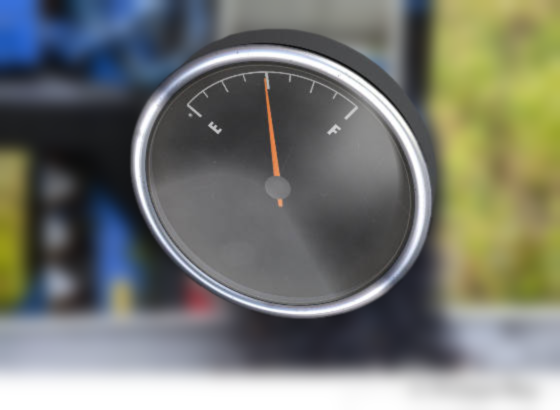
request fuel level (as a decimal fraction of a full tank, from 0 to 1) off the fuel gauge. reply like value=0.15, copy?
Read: value=0.5
